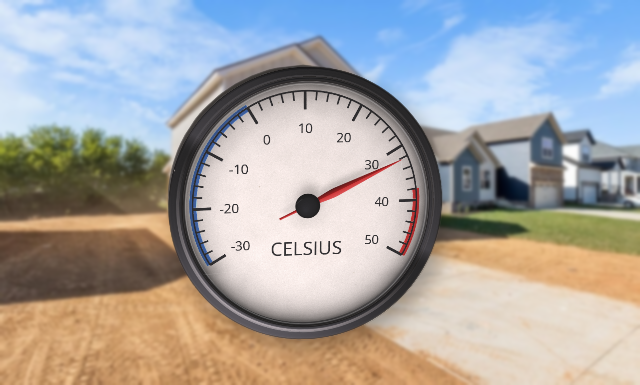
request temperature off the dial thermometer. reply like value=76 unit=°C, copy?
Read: value=32 unit=°C
